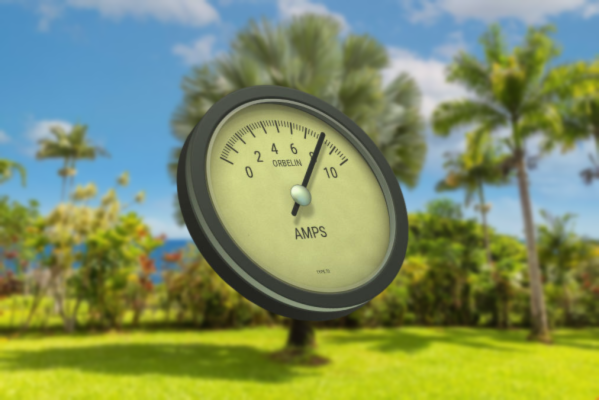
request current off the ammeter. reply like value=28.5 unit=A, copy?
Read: value=8 unit=A
